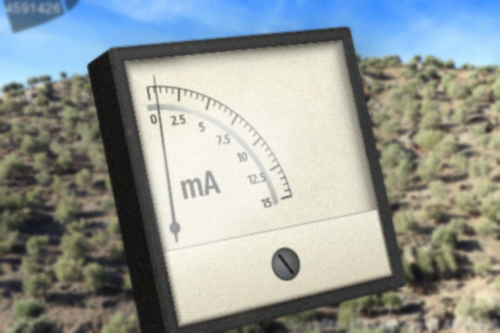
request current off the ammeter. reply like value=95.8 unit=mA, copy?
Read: value=0.5 unit=mA
